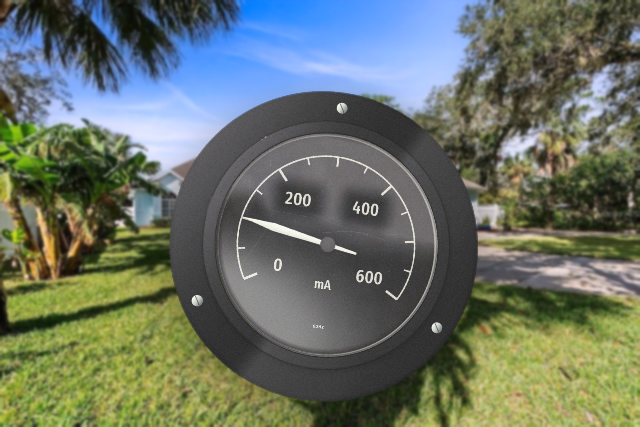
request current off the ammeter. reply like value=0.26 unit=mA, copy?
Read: value=100 unit=mA
